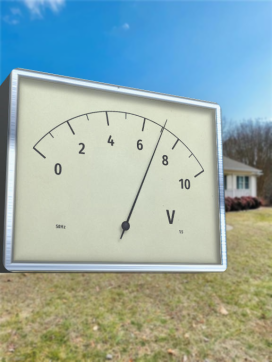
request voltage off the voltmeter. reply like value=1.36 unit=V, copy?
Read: value=7 unit=V
